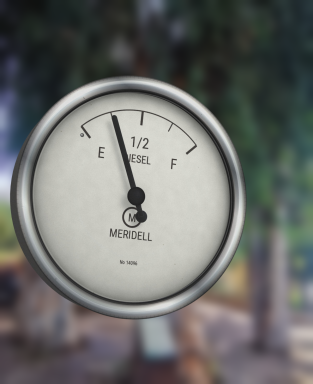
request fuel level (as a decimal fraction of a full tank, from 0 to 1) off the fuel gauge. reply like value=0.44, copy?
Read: value=0.25
